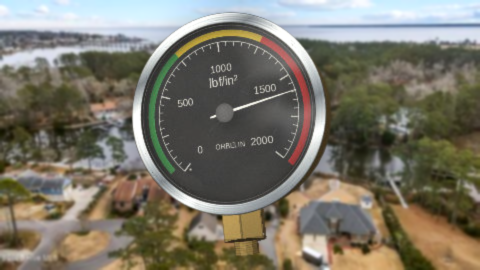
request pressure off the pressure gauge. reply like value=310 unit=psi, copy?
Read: value=1600 unit=psi
